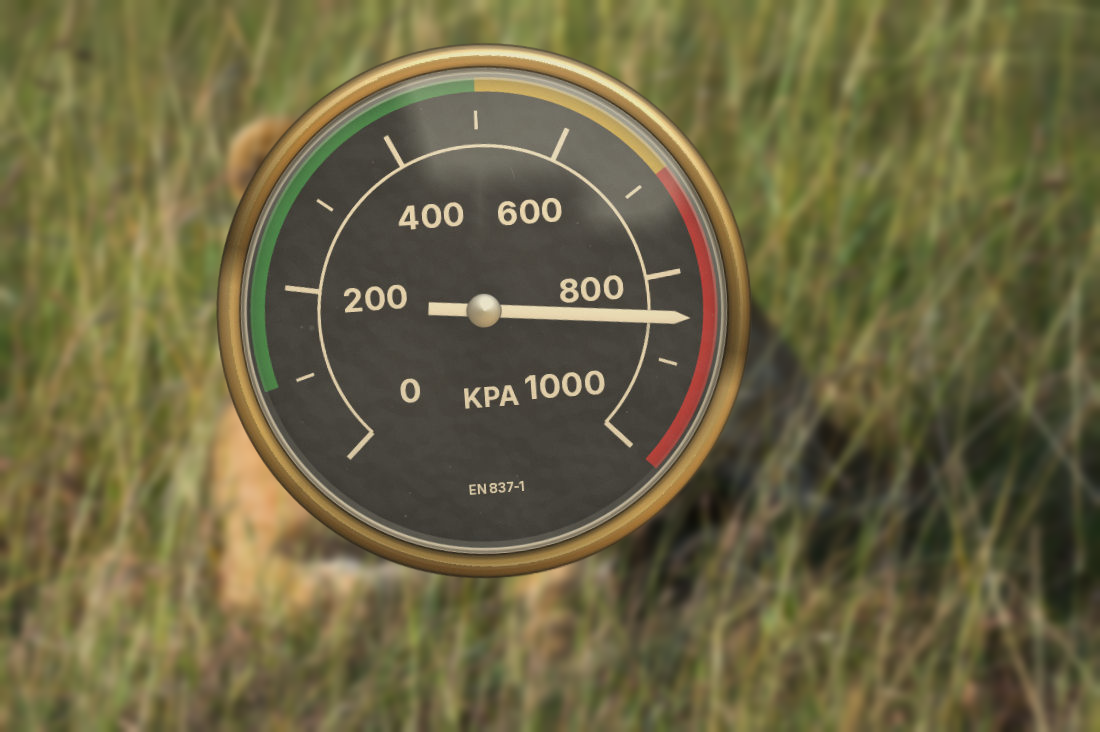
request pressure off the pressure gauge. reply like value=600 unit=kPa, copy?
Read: value=850 unit=kPa
